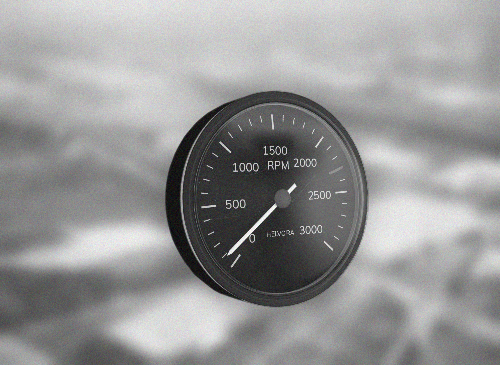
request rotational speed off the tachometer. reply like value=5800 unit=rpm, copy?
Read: value=100 unit=rpm
